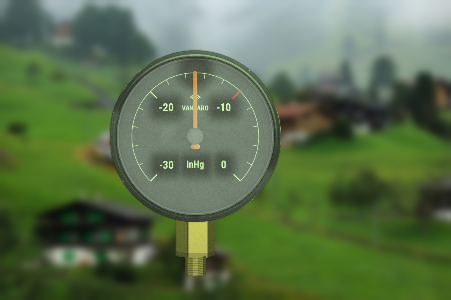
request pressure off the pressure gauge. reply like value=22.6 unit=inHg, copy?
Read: value=-15 unit=inHg
